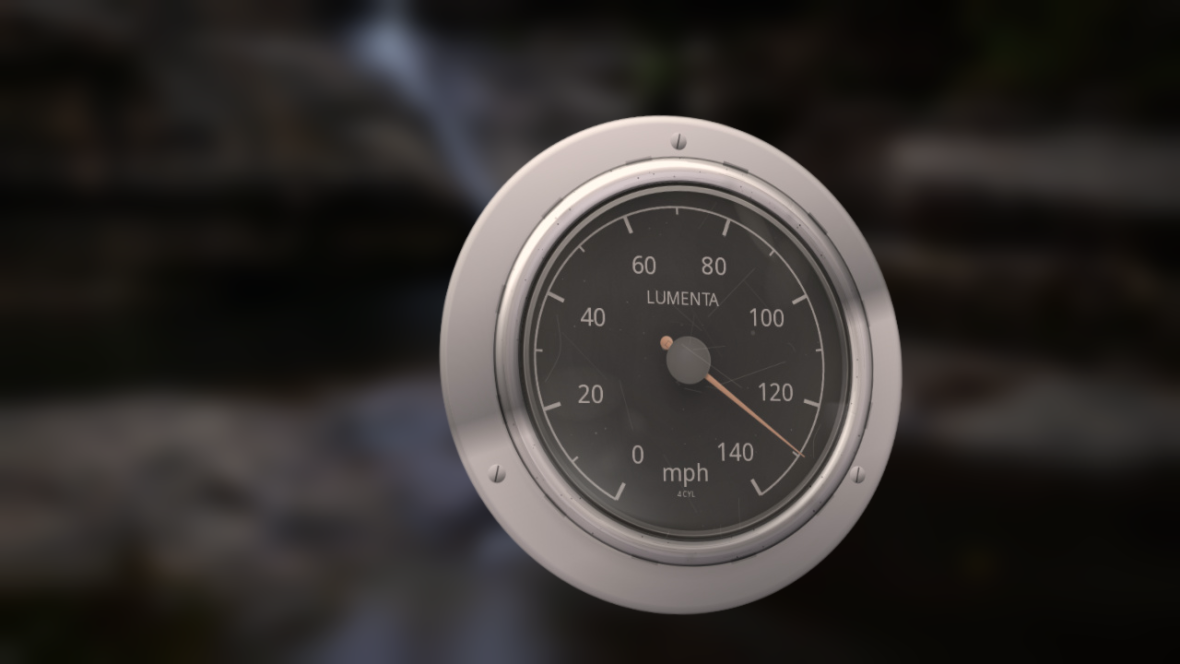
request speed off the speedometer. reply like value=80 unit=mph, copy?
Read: value=130 unit=mph
